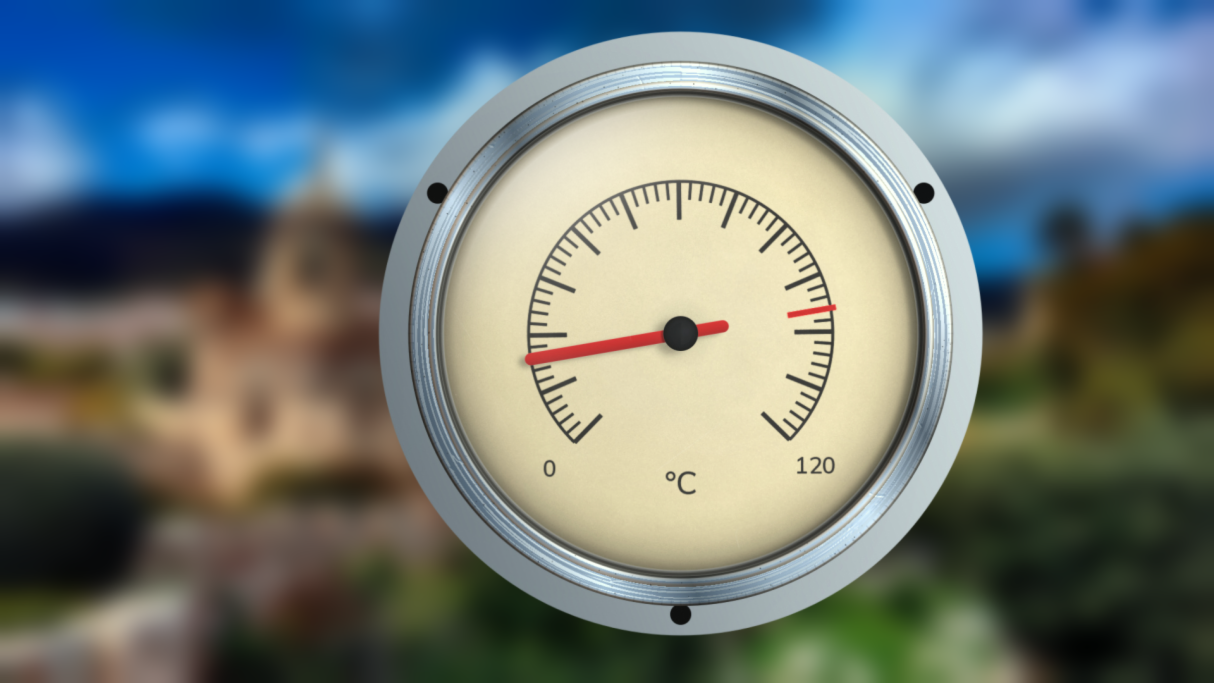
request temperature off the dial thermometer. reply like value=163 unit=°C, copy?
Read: value=16 unit=°C
